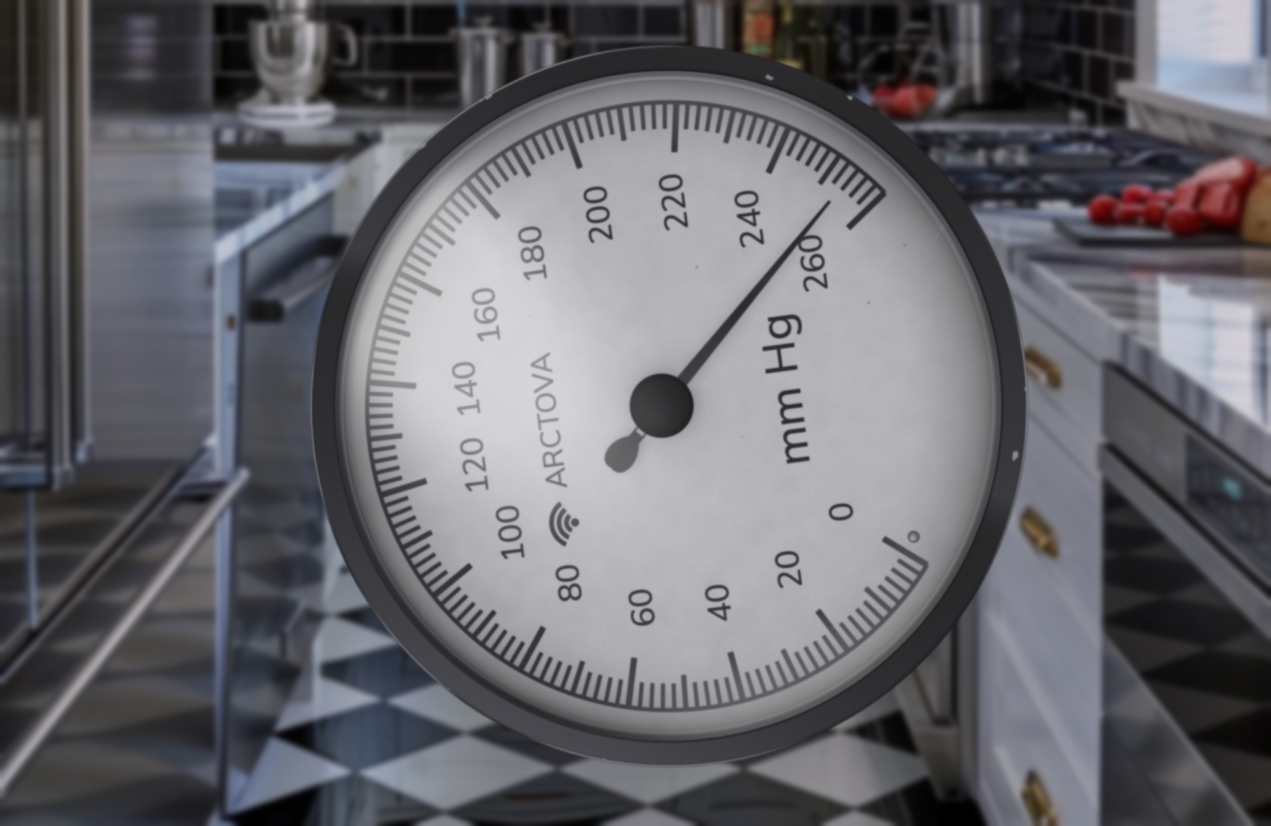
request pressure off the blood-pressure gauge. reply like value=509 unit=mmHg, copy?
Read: value=254 unit=mmHg
